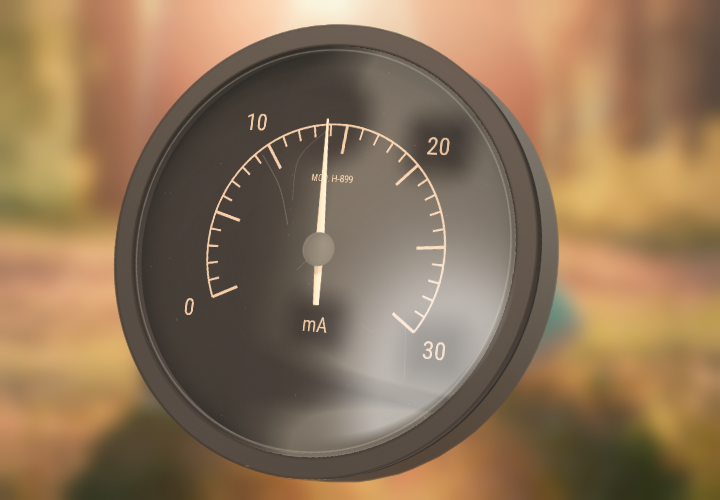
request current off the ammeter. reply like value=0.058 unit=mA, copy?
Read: value=14 unit=mA
